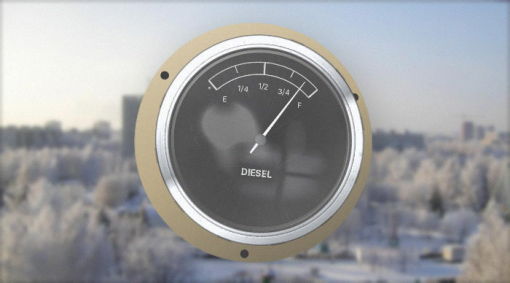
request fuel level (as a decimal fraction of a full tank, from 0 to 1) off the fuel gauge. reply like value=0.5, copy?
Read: value=0.875
